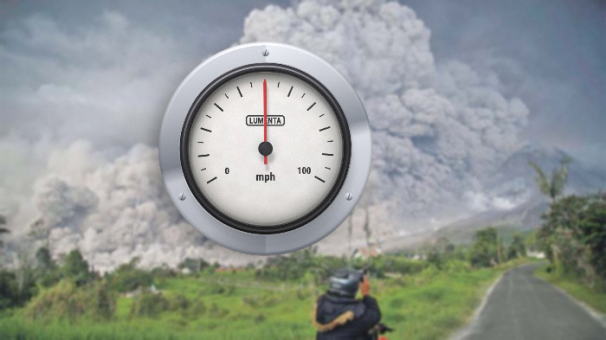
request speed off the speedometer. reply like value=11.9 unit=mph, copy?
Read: value=50 unit=mph
